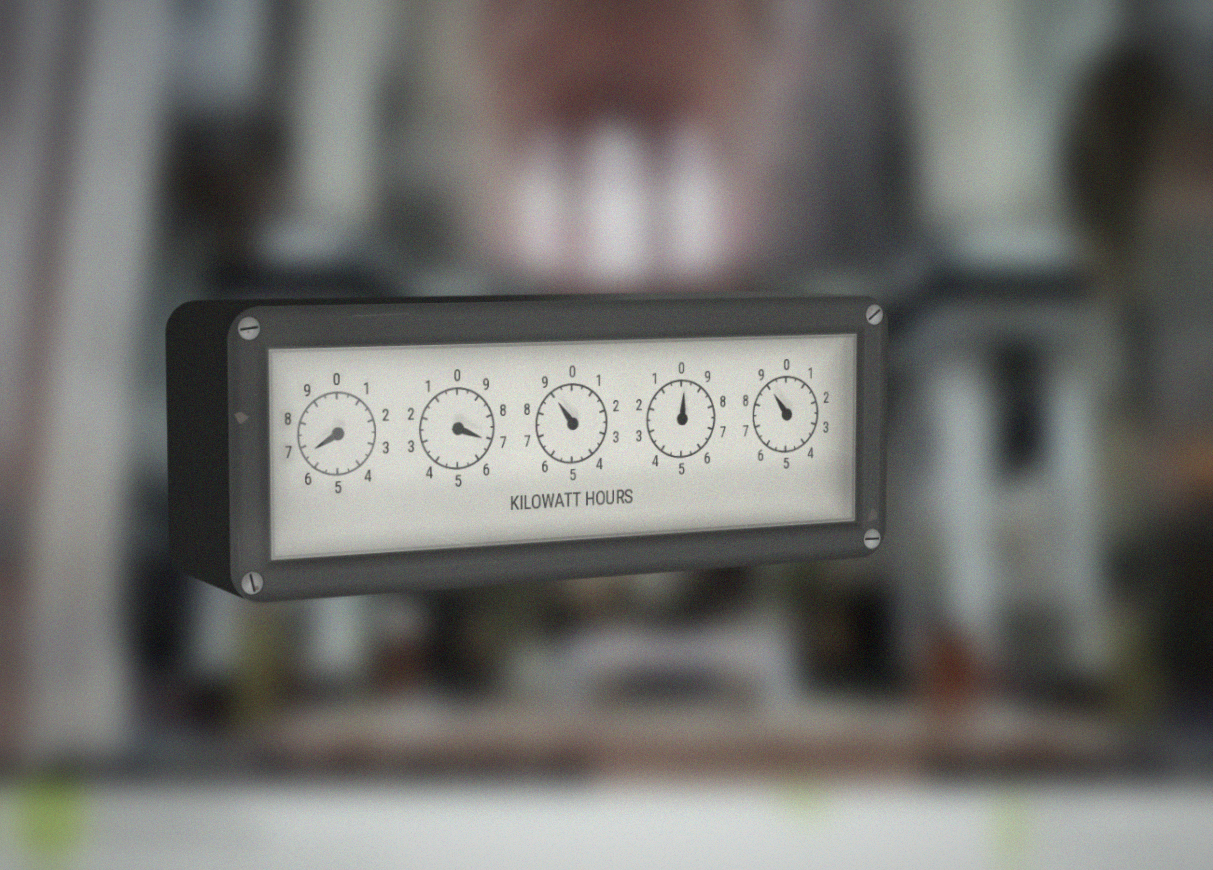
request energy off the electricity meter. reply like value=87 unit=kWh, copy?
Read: value=66899 unit=kWh
